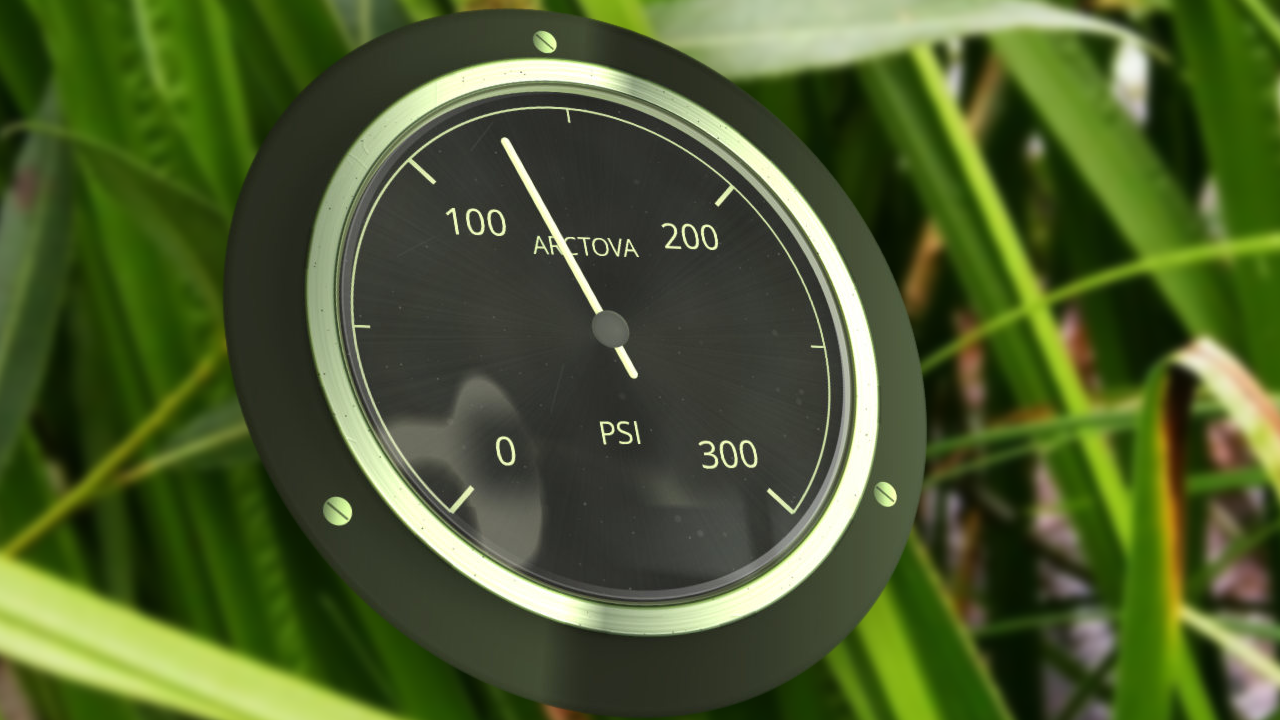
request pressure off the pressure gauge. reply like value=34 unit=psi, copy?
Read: value=125 unit=psi
